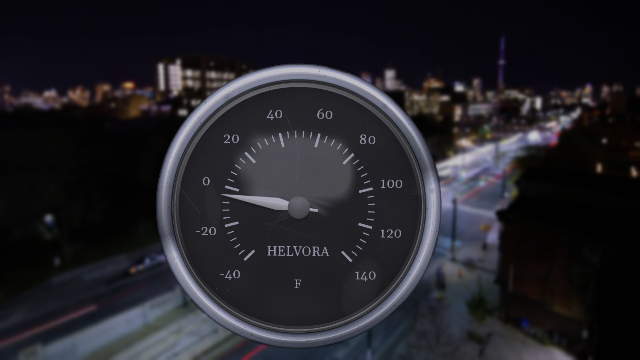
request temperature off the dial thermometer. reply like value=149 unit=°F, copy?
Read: value=-4 unit=°F
